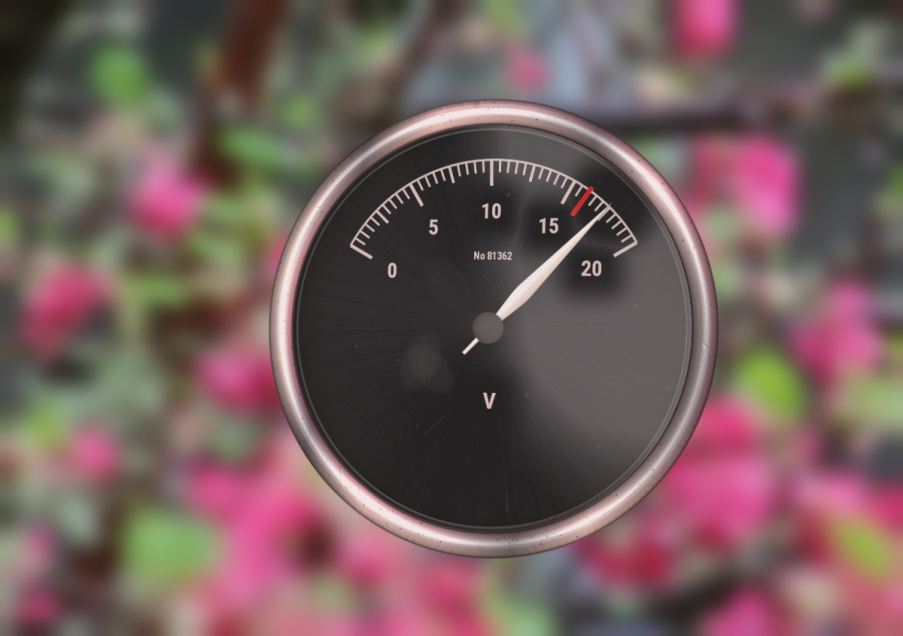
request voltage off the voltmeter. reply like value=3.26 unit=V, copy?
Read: value=17.5 unit=V
